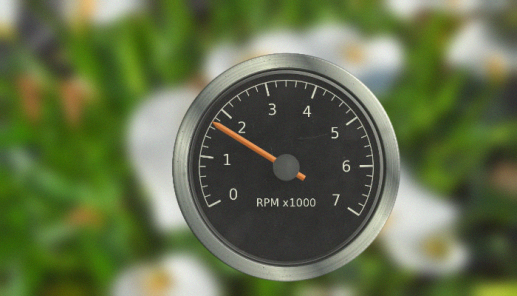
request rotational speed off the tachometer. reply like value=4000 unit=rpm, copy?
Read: value=1700 unit=rpm
